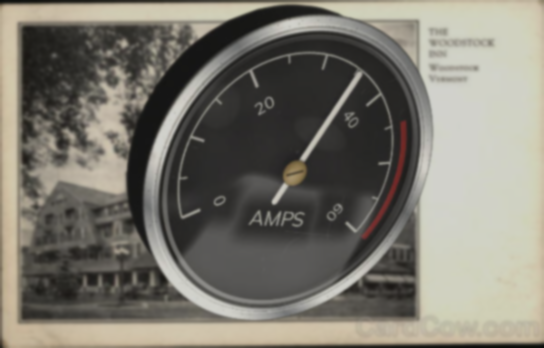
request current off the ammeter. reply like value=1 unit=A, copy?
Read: value=35 unit=A
